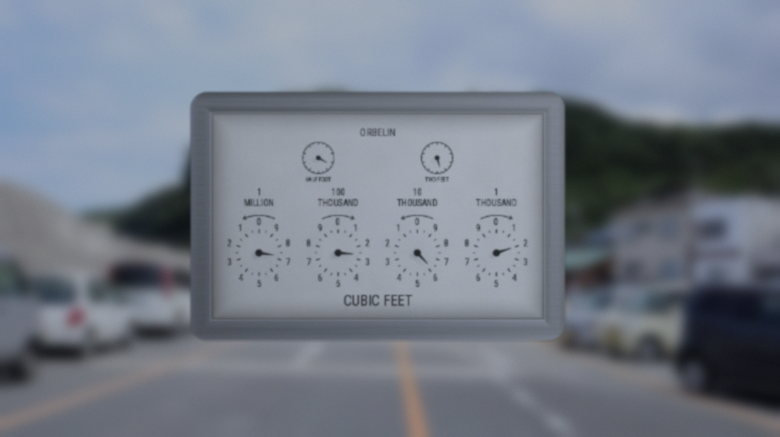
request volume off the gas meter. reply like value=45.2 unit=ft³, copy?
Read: value=726200 unit=ft³
